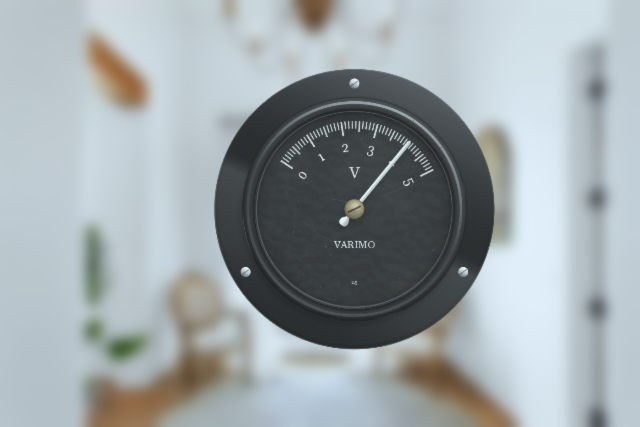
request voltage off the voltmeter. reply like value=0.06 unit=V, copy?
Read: value=4 unit=V
